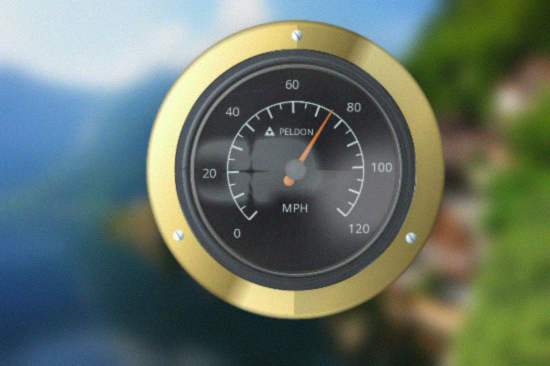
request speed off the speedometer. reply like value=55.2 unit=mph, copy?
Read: value=75 unit=mph
